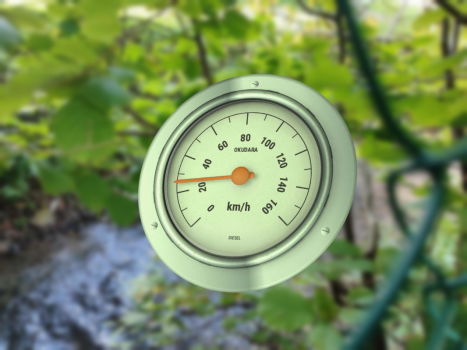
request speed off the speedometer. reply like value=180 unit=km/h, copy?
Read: value=25 unit=km/h
